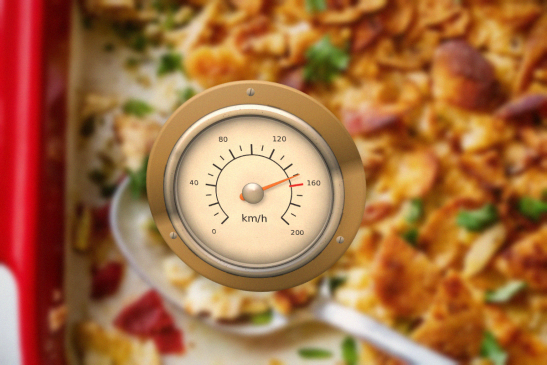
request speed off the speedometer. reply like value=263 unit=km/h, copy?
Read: value=150 unit=km/h
